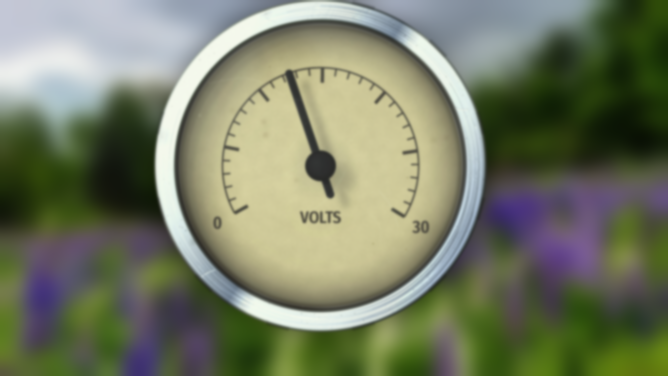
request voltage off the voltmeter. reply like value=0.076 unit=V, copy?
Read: value=12.5 unit=V
